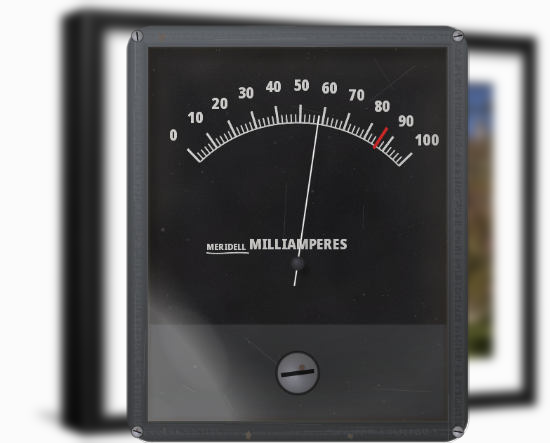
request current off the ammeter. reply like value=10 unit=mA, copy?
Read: value=58 unit=mA
